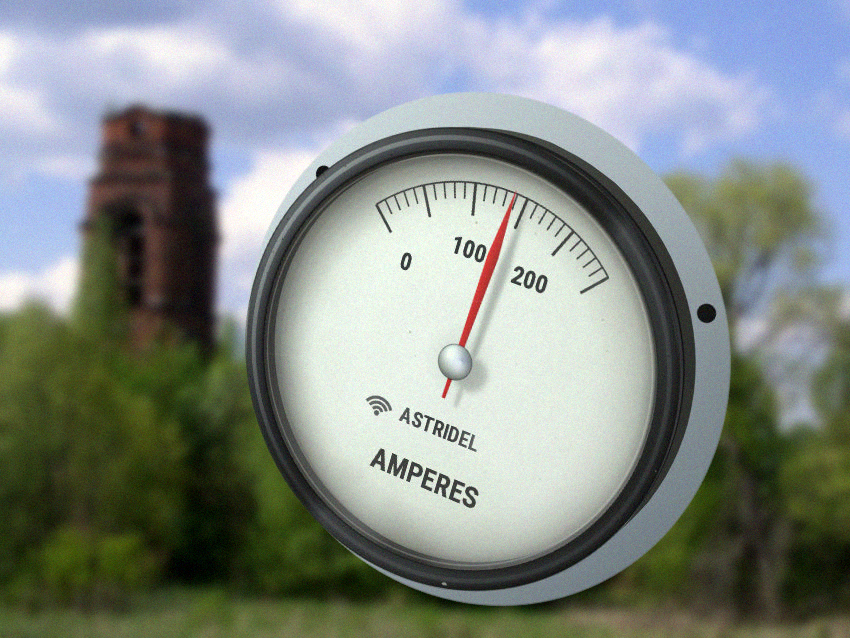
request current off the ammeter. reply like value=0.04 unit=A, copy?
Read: value=140 unit=A
